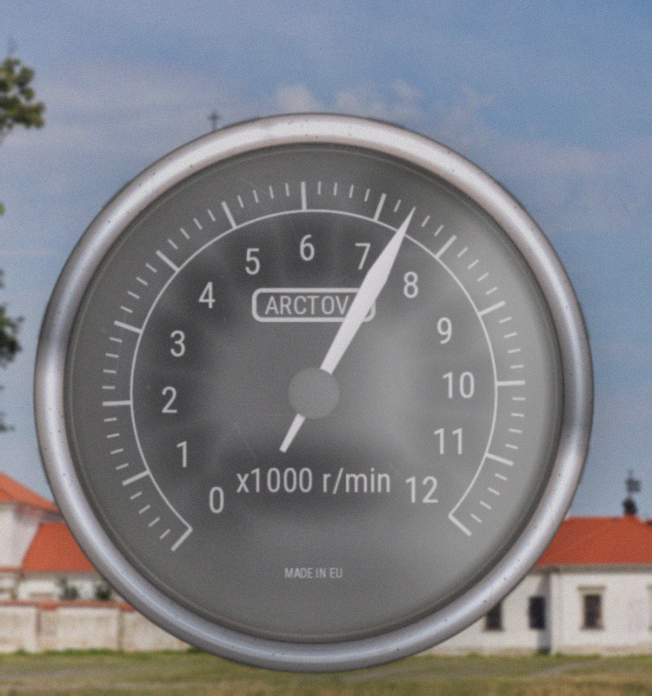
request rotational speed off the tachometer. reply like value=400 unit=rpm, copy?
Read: value=7400 unit=rpm
